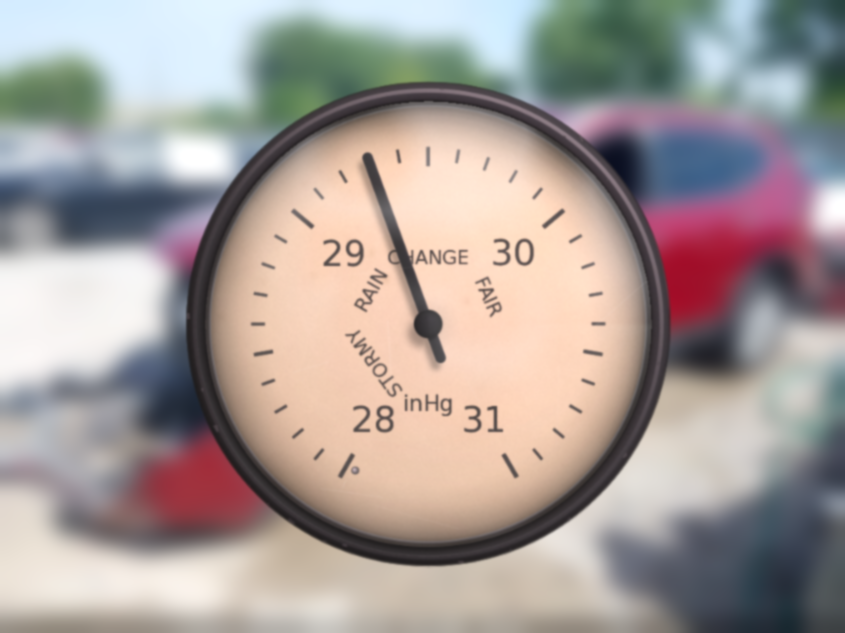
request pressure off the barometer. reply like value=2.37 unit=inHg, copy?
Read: value=29.3 unit=inHg
